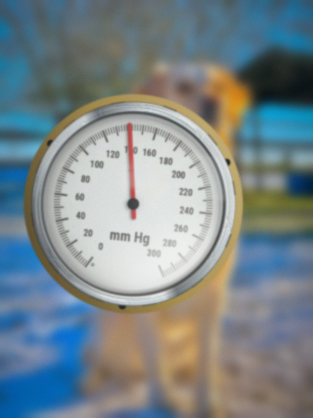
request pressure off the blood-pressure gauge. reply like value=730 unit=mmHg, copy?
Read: value=140 unit=mmHg
